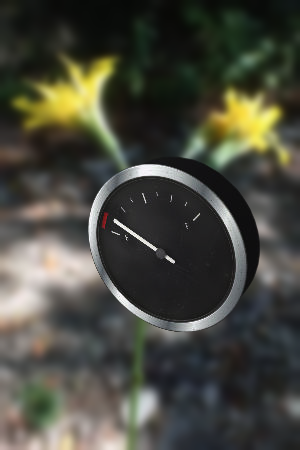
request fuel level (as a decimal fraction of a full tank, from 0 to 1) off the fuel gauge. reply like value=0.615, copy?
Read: value=0.125
